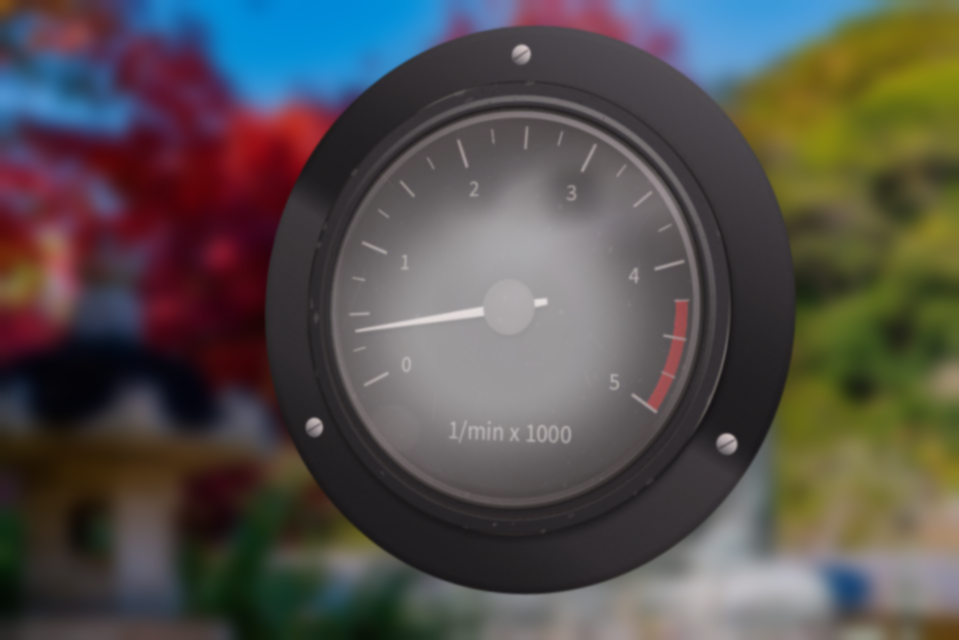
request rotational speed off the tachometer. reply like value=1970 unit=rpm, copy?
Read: value=375 unit=rpm
